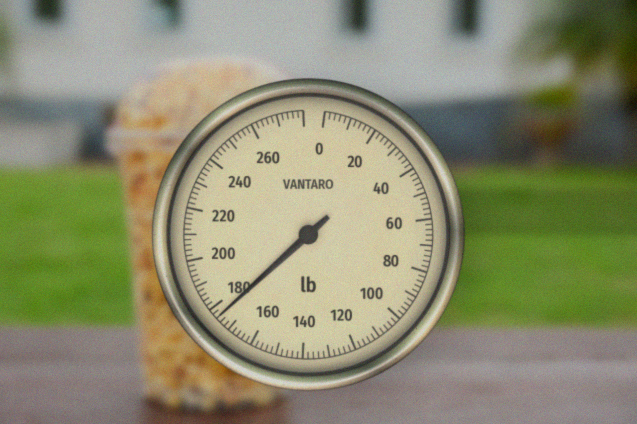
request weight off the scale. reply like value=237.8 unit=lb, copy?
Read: value=176 unit=lb
